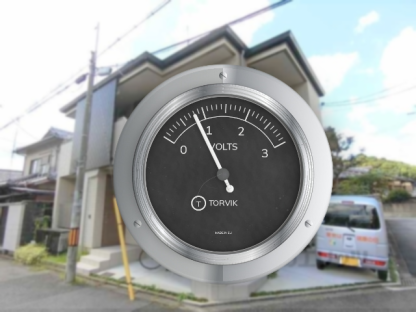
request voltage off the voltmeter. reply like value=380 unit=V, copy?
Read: value=0.8 unit=V
